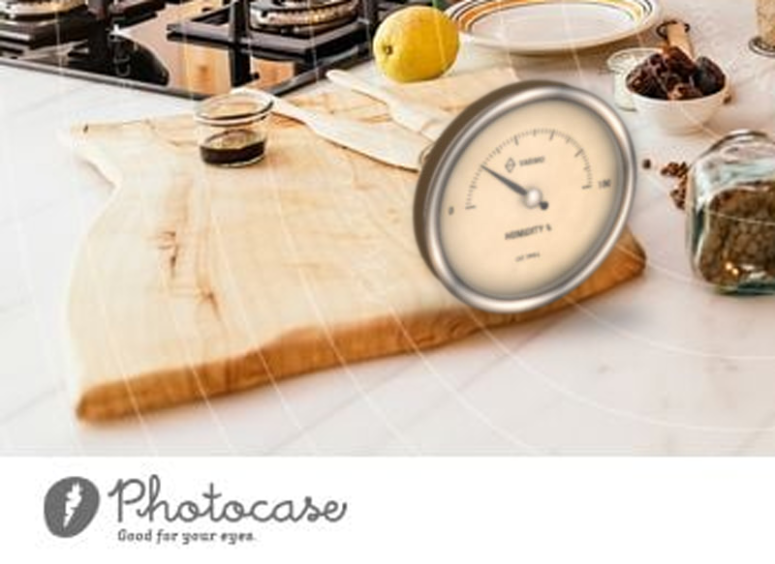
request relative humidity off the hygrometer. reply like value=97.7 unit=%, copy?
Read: value=20 unit=%
